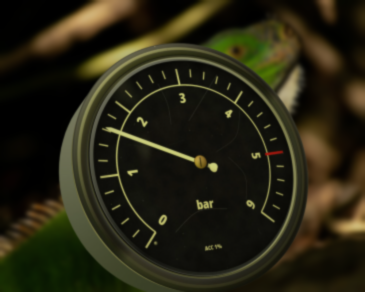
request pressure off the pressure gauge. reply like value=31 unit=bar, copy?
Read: value=1.6 unit=bar
